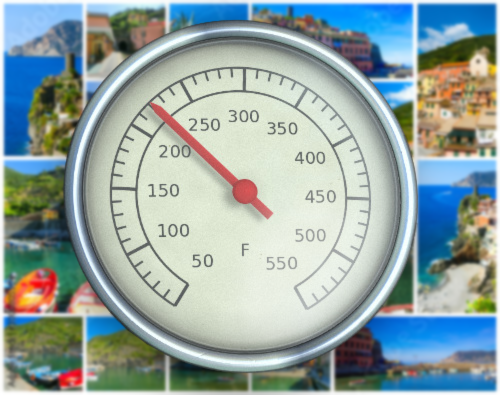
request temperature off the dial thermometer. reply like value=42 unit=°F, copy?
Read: value=220 unit=°F
